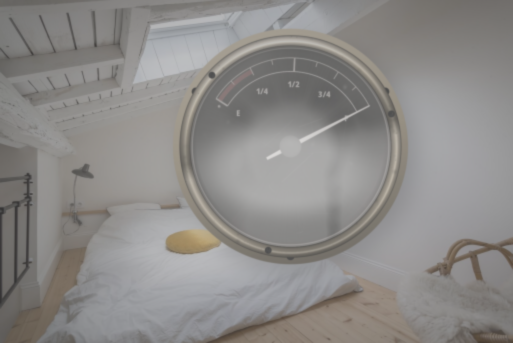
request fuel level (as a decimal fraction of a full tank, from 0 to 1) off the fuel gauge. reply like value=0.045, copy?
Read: value=1
